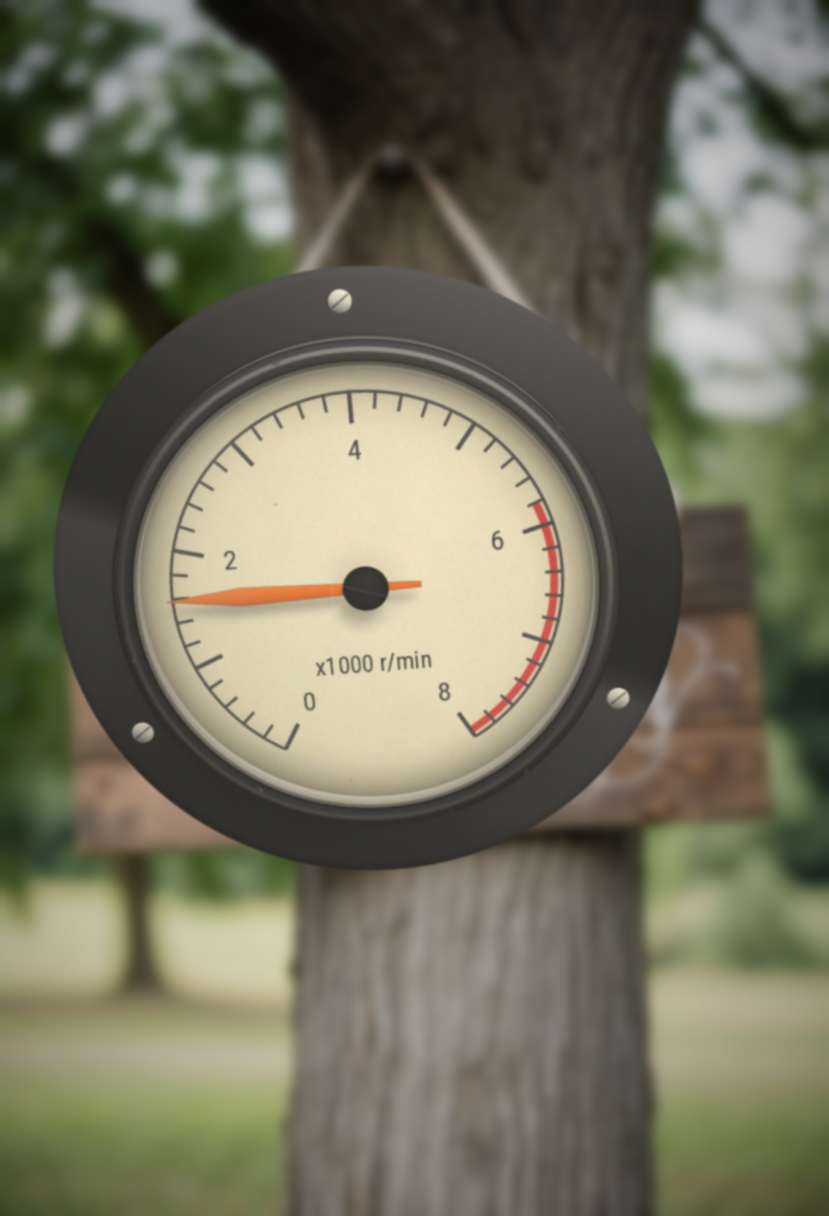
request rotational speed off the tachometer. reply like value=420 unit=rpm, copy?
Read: value=1600 unit=rpm
